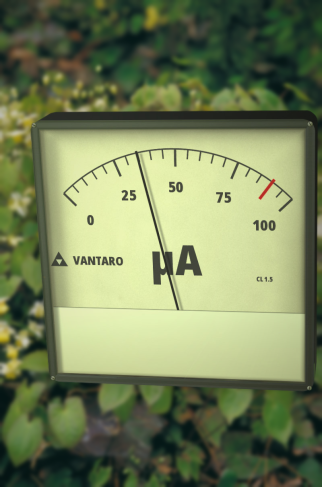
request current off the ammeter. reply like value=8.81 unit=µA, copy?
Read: value=35 unit=µA
